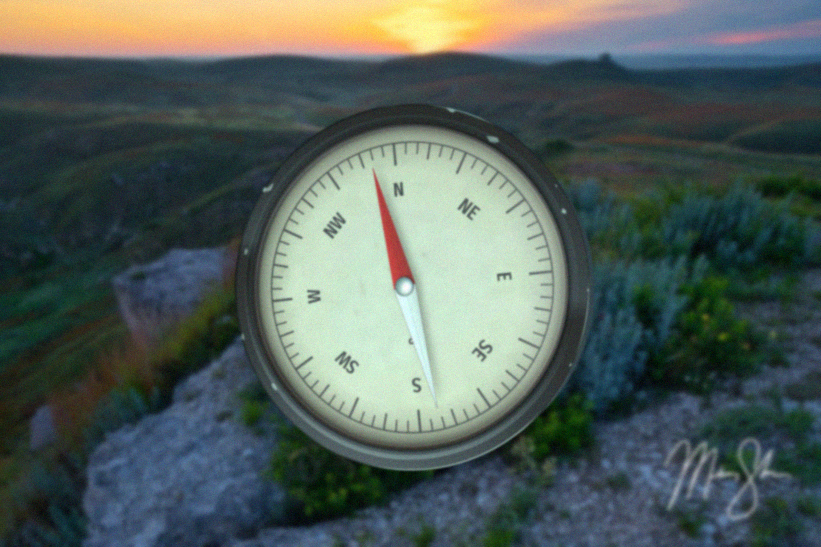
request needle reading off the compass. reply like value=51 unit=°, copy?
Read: value=350 unit=°
